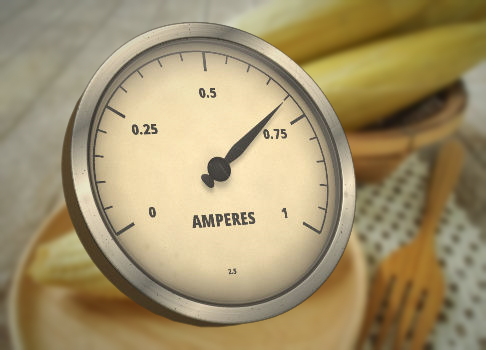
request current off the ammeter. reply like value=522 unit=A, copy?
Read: value=0.7 unit=A
